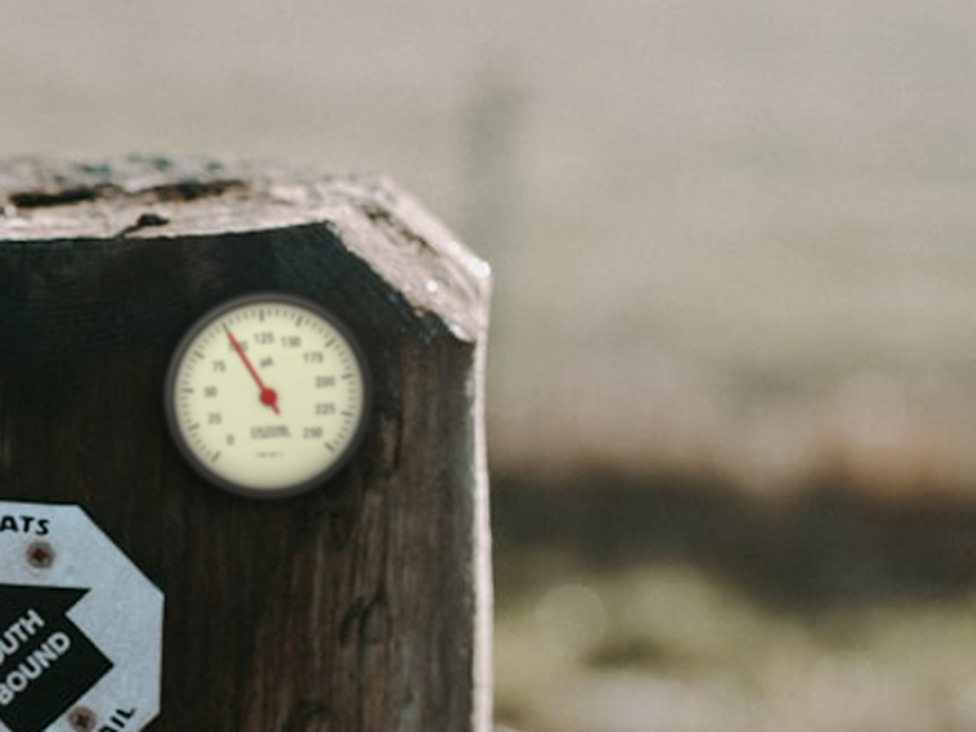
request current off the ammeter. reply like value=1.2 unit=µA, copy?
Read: value=100 unit=µA
